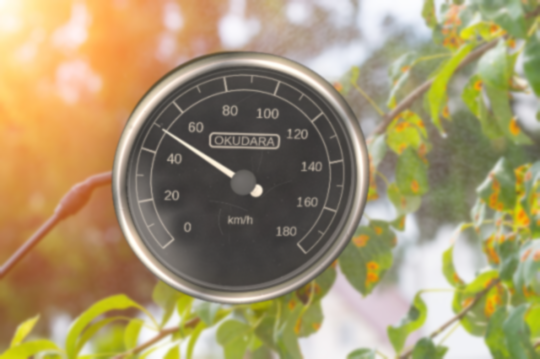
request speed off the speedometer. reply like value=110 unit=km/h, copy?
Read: value=50 unit=km/h
